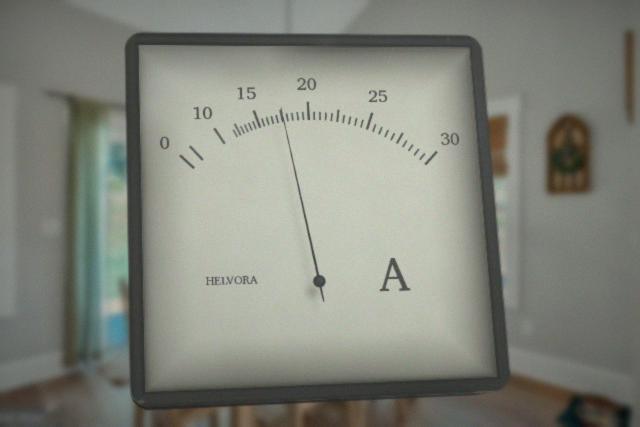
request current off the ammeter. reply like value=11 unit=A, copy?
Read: value=17.5 unit=A
